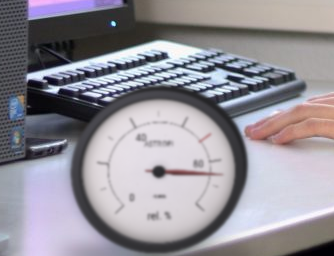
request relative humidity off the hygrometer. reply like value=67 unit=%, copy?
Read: value=85 unit=%
